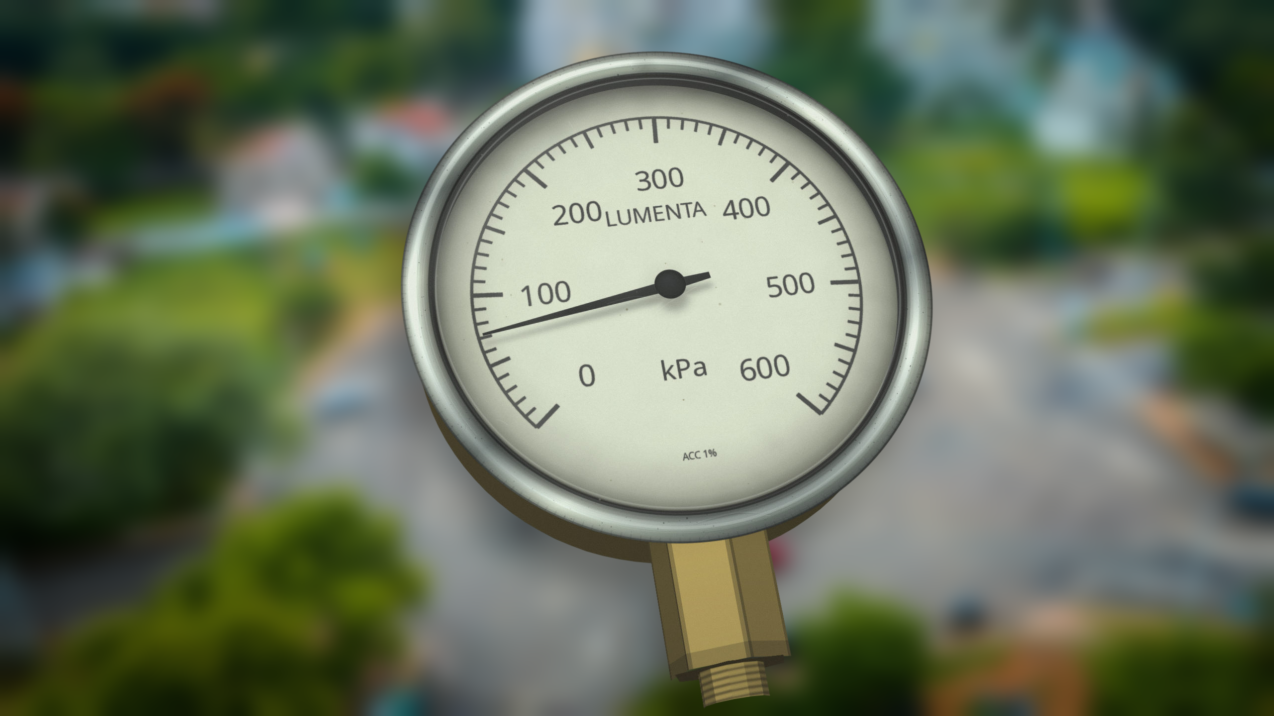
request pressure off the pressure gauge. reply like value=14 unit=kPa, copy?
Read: value=70 unit=kPa
